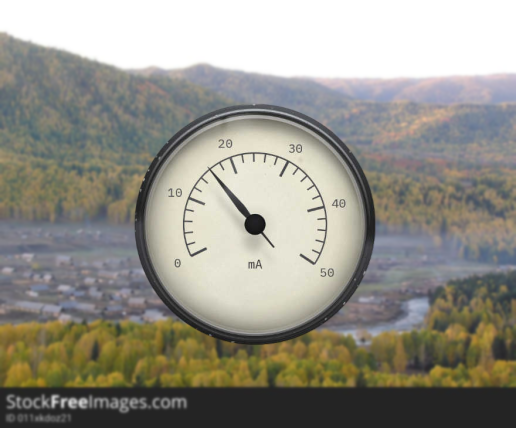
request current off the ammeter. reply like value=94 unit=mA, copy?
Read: value=16 unit=mA
